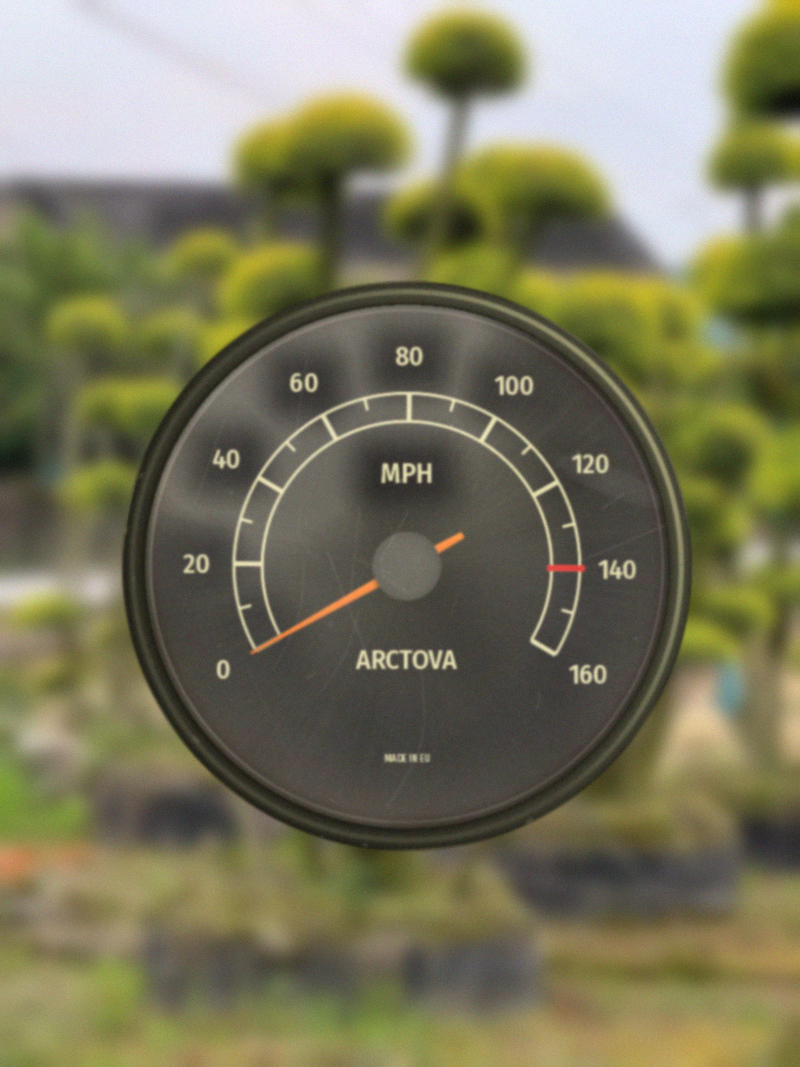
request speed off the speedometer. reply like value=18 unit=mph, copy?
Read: value=0 unit=mph
